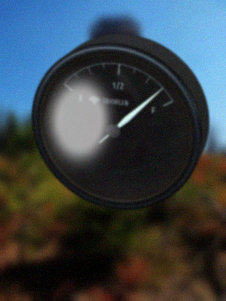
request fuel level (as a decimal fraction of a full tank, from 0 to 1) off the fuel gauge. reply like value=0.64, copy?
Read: value=0.875
